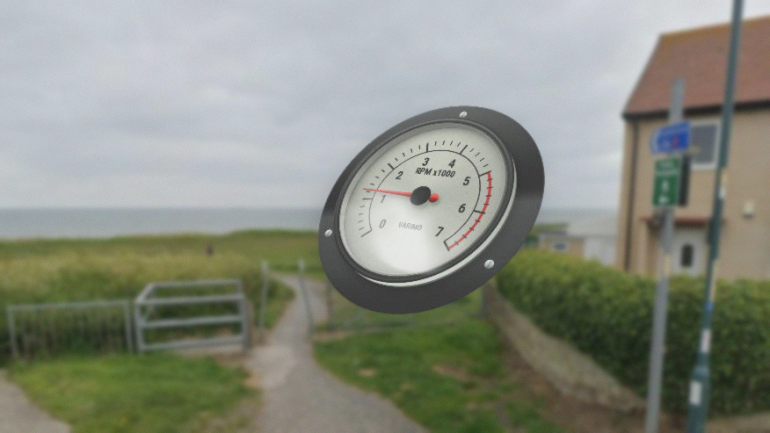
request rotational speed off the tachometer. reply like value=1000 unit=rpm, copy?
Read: value=1200 unit=rpm
